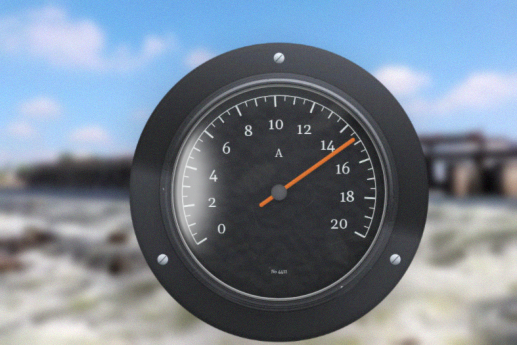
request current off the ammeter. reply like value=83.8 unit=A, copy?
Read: value=14.75 unit=A
